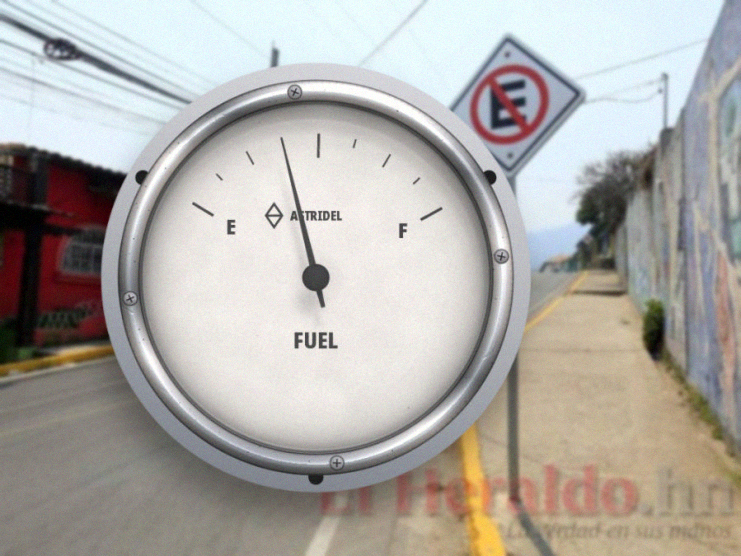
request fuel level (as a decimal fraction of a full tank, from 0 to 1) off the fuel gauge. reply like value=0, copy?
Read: value=0.375
